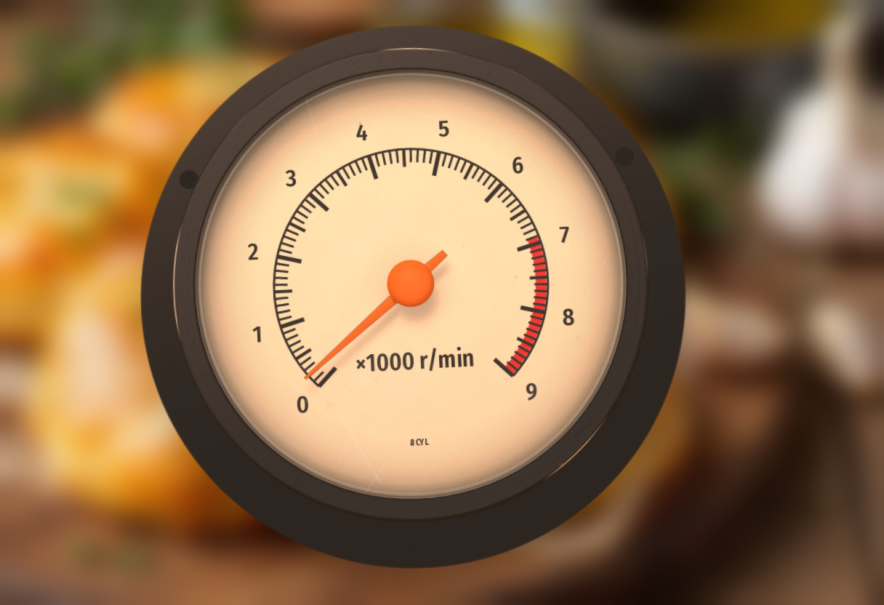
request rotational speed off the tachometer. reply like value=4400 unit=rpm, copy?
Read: value=200 unit=rpm
